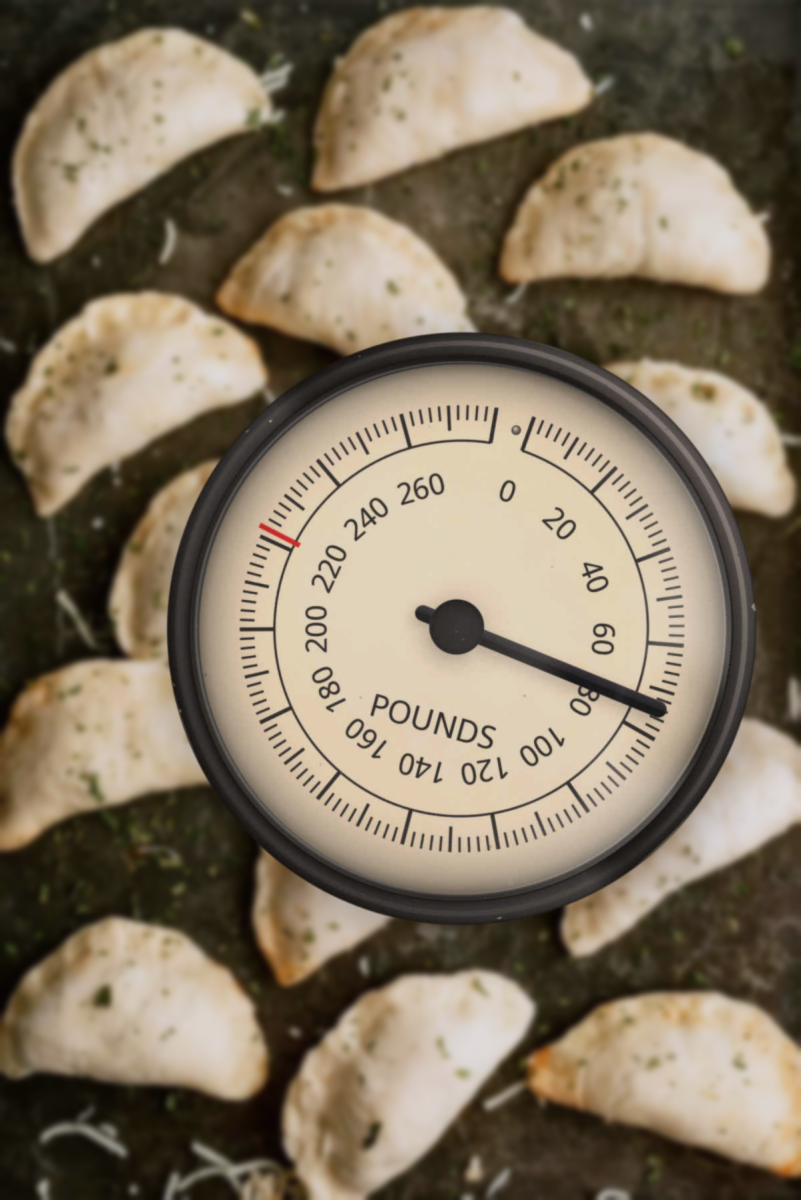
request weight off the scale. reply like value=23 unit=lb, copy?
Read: value=74 unit=lb
